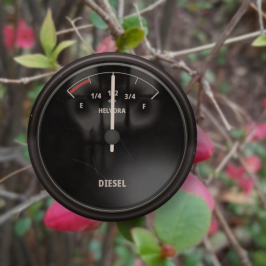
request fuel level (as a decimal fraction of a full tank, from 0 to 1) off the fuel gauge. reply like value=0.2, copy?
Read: value=0.5
